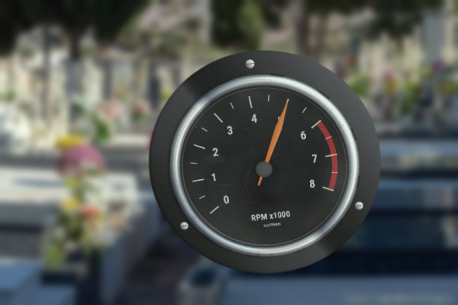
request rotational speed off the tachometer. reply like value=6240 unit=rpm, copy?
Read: value=5000 unit=rpm
